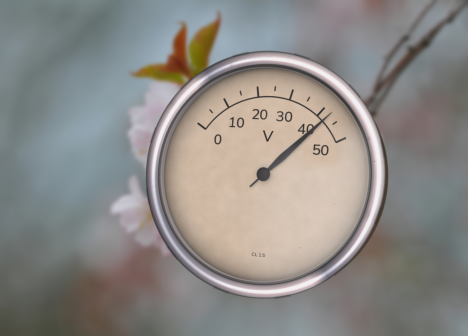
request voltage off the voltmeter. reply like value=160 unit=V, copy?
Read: value=42.5 unit=V
